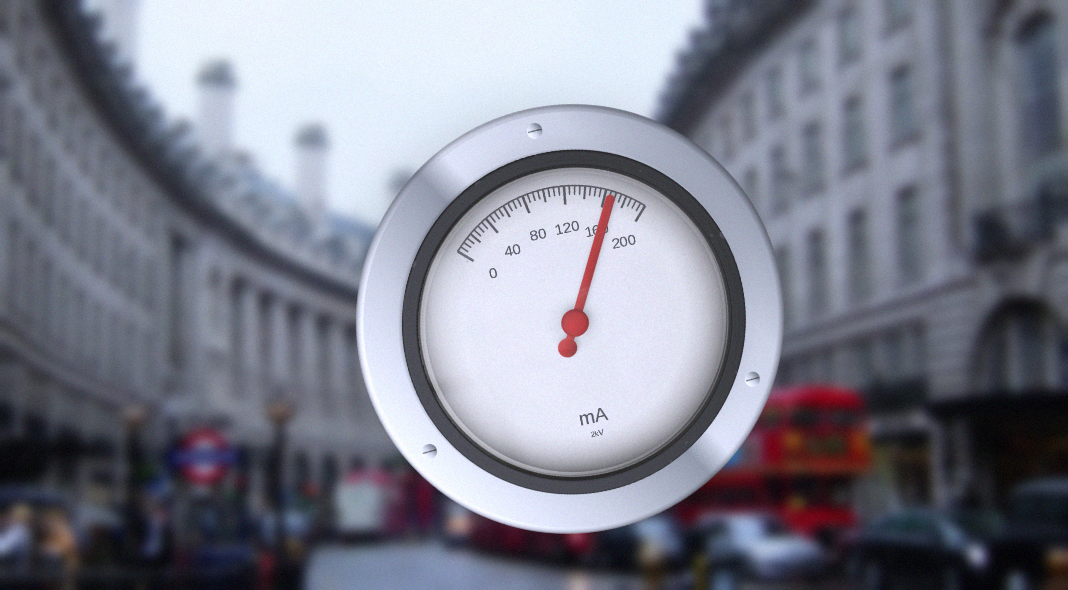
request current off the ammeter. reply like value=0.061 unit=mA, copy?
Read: value=165 unit=mA
